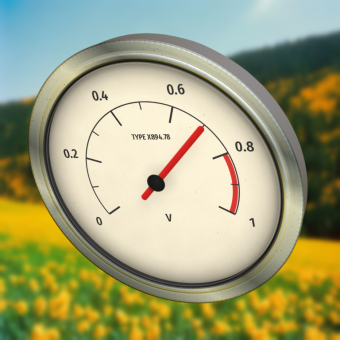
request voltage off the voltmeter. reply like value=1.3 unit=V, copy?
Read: value=0.7 unit=V
